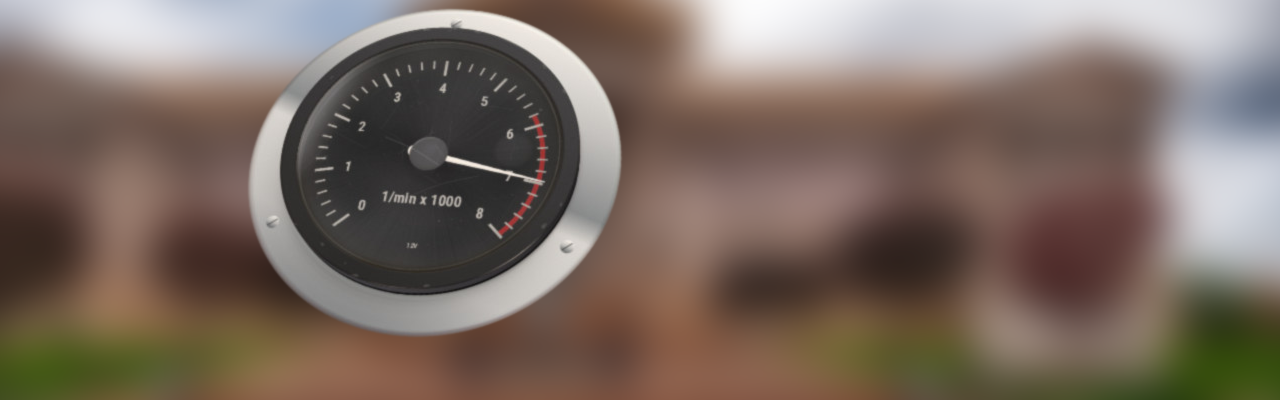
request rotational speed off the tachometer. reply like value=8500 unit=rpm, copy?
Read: value=7000 unit=rpm
